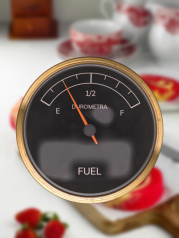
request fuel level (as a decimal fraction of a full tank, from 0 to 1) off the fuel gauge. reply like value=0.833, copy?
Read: value=0.25
